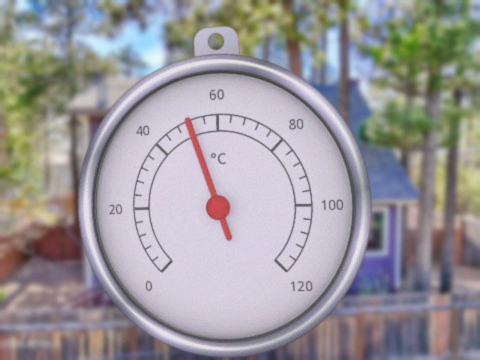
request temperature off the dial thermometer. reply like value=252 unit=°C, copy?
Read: value=52 unit=°C
